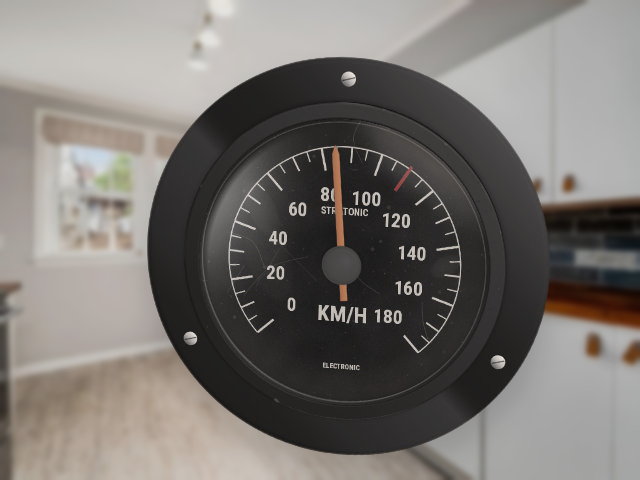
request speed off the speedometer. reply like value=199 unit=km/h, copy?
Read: value=85 unit=km/h
